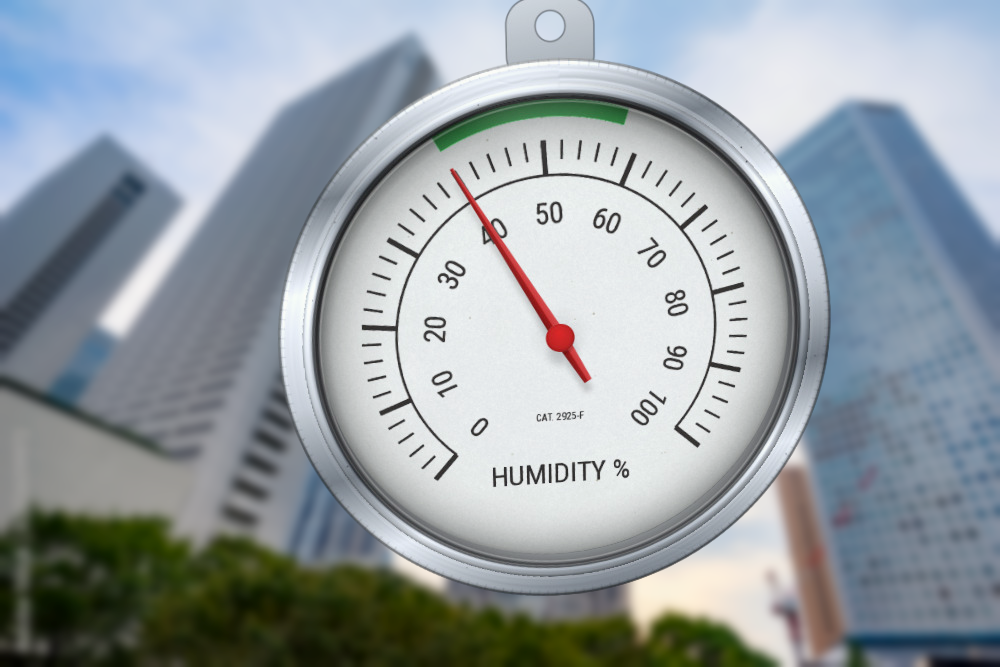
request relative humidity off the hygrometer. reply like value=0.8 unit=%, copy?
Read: value=40 unit=%
